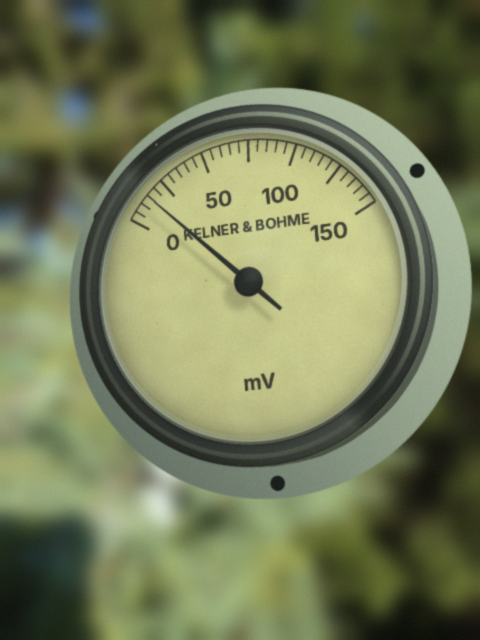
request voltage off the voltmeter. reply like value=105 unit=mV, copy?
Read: value=15 unit=mV
